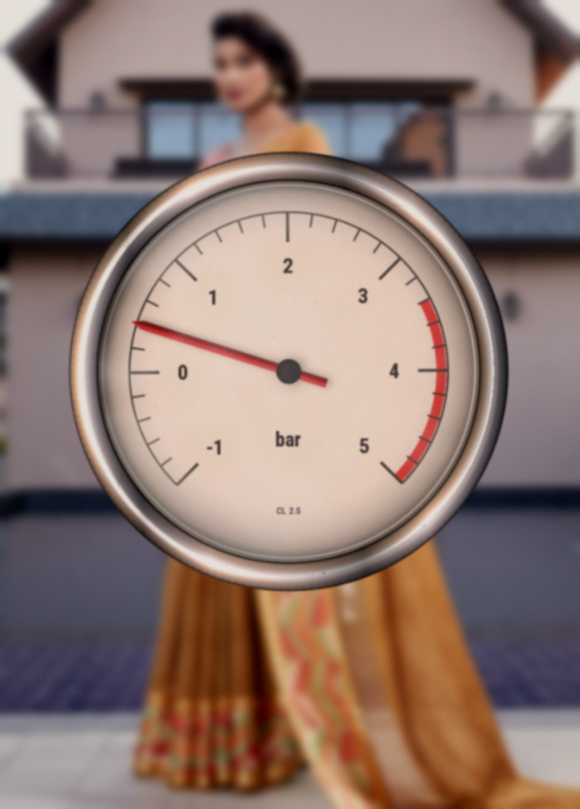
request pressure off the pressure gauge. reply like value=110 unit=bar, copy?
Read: value=0.4 unit=bar
